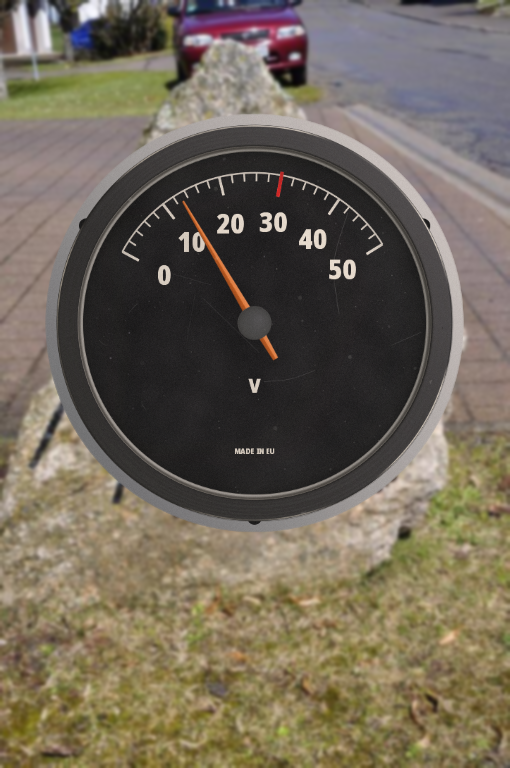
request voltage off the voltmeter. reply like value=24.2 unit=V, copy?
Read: value=13 unit=V
